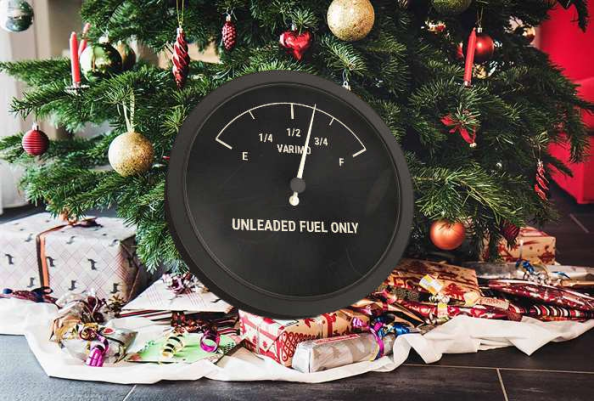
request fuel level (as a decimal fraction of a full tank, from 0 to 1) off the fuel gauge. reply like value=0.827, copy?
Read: value=0.625
